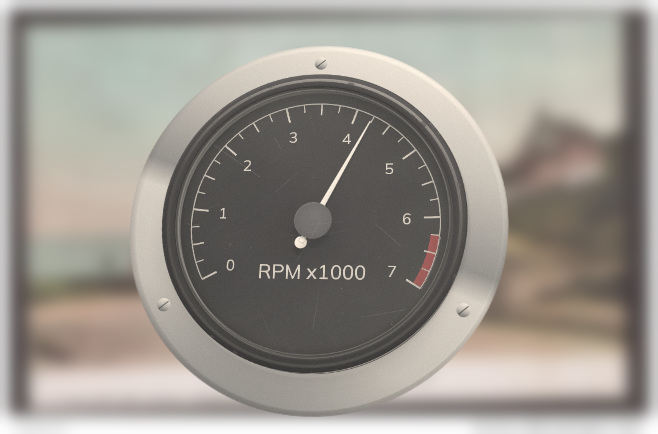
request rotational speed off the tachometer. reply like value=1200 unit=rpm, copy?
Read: value=4250 unit=rpm
